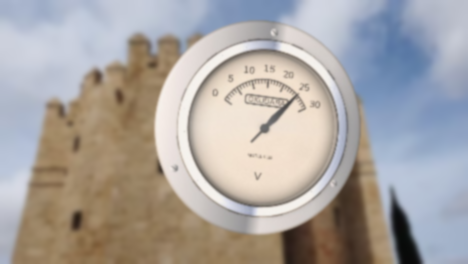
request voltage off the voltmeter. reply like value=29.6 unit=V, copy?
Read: value=25 unit=V
